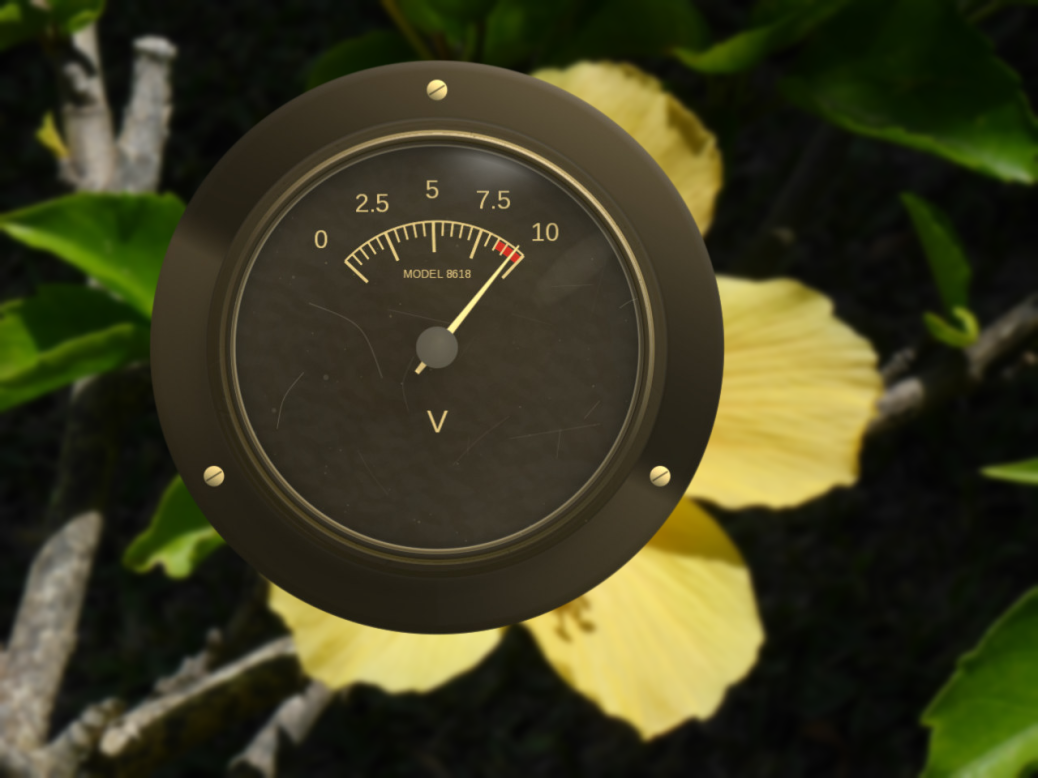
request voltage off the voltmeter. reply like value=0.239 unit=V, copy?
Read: value=9.5 unit=V
